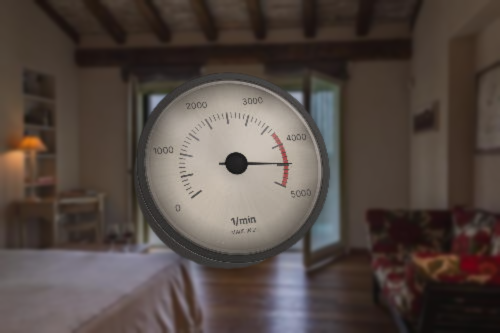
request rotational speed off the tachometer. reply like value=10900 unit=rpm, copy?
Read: value=4500 unit=rpm
